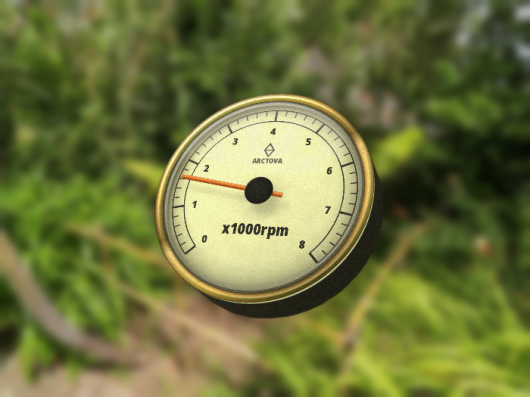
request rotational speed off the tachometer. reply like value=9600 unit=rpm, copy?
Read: value=1600 unit=rpm
